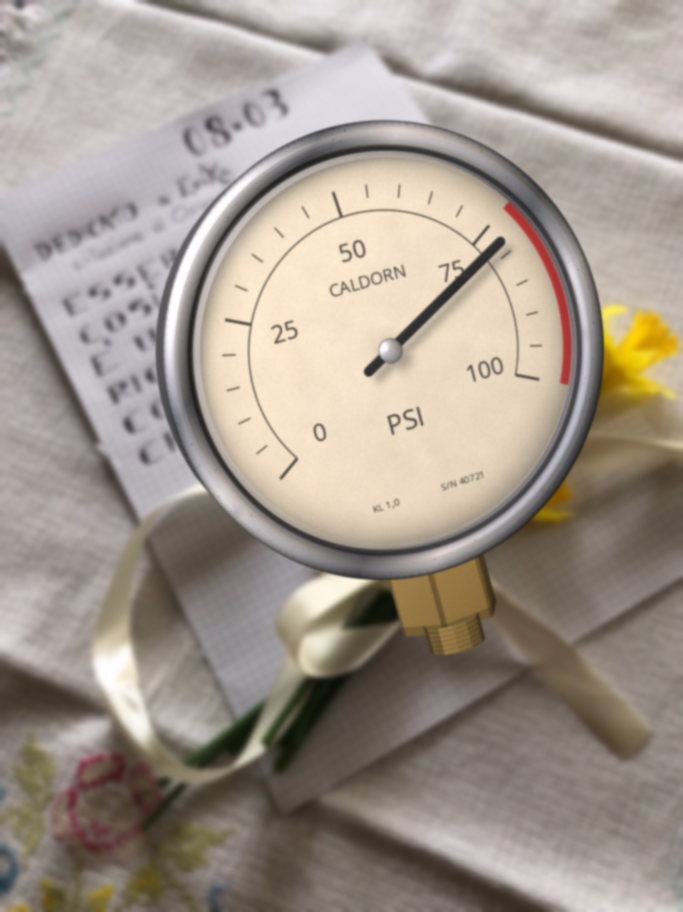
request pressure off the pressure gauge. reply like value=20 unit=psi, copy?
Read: value=77.5 unit=psi
